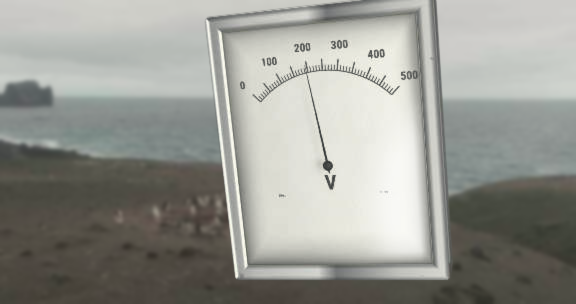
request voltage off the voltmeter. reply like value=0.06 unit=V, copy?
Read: value=200 unit=V
